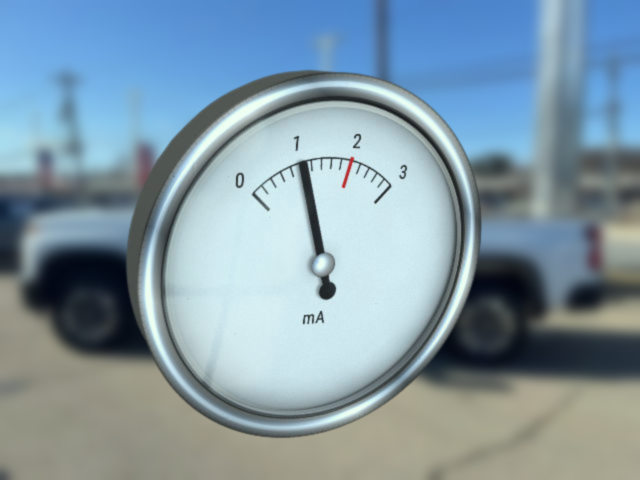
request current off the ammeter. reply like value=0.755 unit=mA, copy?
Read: value=1 unit=mA
